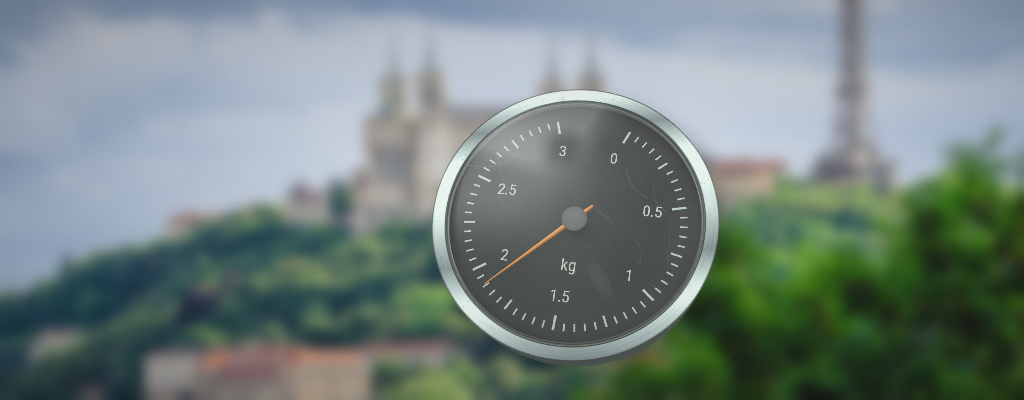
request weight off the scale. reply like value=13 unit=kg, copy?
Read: value=1.9 unit=kg
